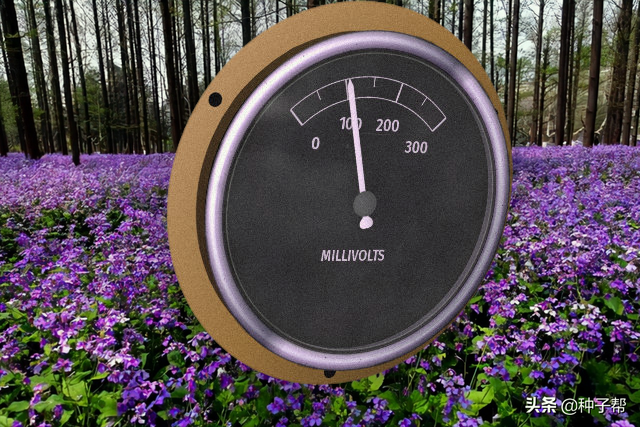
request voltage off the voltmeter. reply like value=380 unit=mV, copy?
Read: value=100 unit=mV
